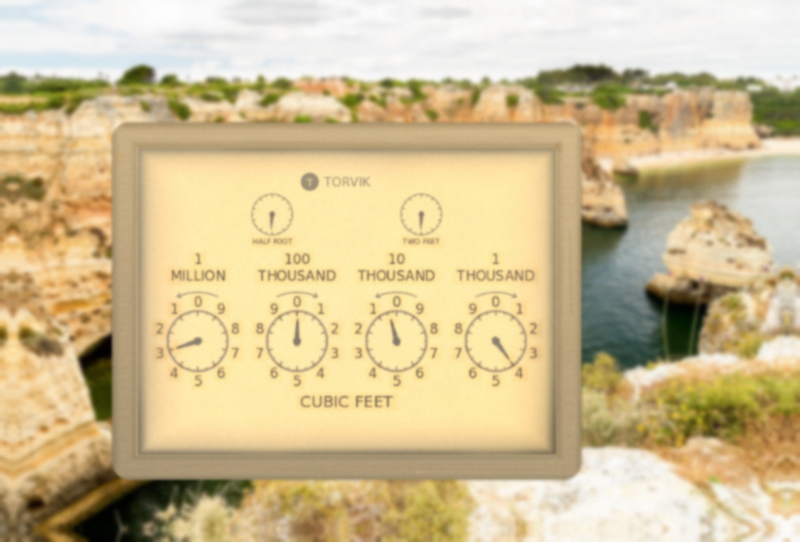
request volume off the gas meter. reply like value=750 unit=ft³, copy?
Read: value=300400 unit=ft³
